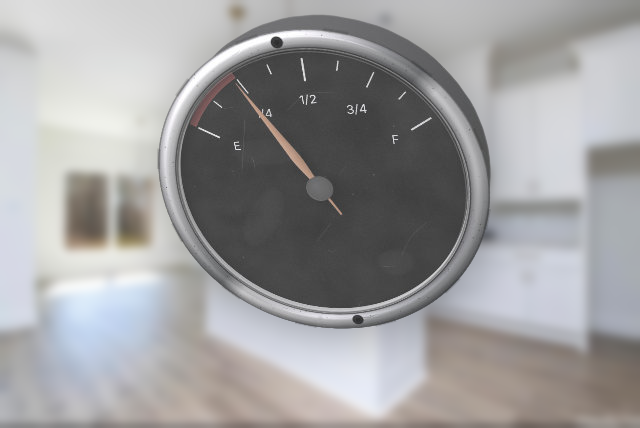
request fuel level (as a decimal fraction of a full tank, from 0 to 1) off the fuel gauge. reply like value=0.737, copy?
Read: value=0.25
